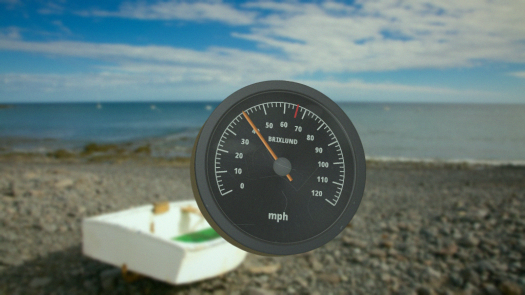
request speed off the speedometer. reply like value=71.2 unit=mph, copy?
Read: value=40 unit=mph
